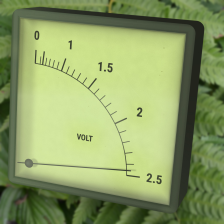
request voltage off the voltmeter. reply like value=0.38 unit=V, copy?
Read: value=2.45 unit=V
